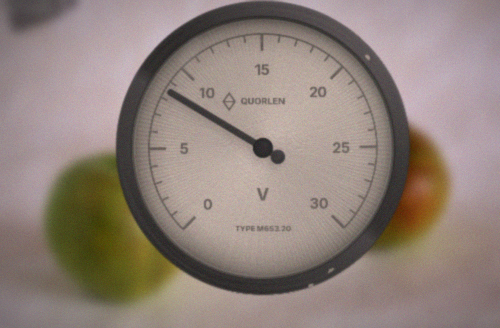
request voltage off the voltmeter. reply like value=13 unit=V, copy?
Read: value=8.5 unit=V
